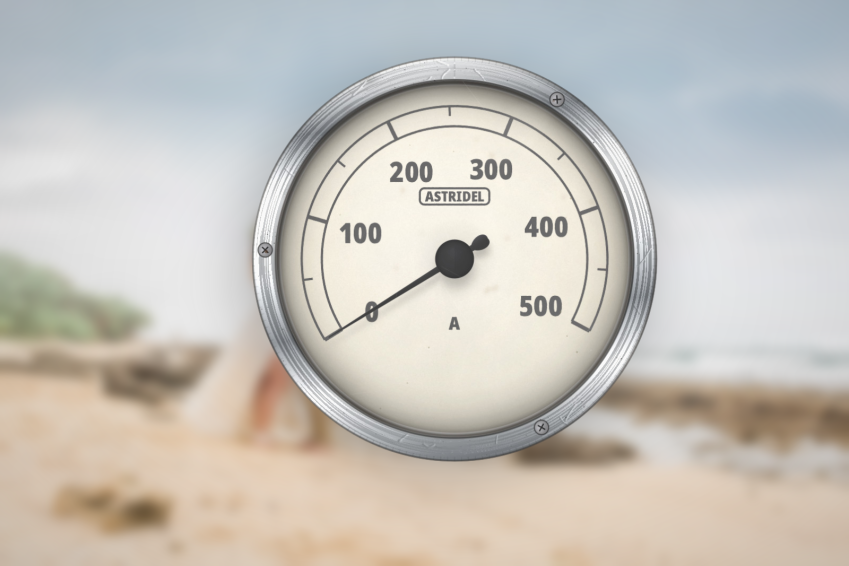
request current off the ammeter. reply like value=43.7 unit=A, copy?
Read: value=0 unit=A
